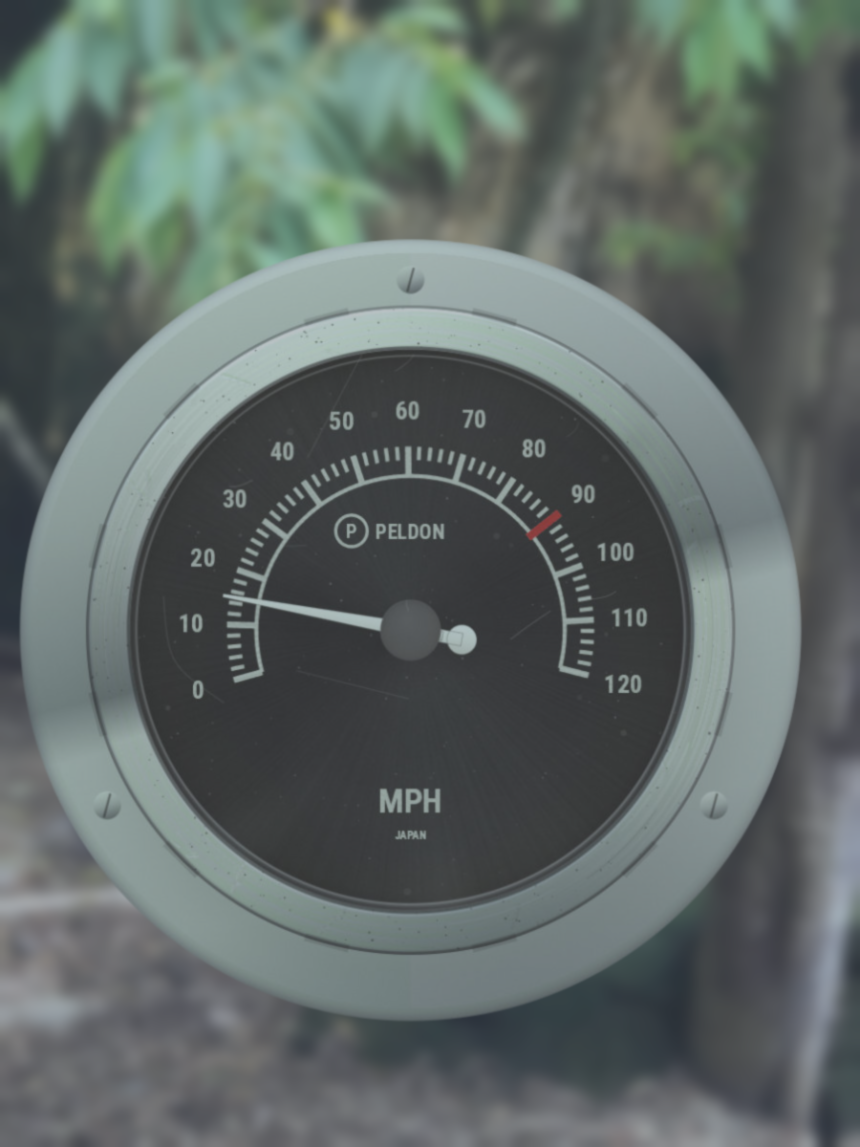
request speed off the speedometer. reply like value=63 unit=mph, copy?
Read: value=15 unit=mph
